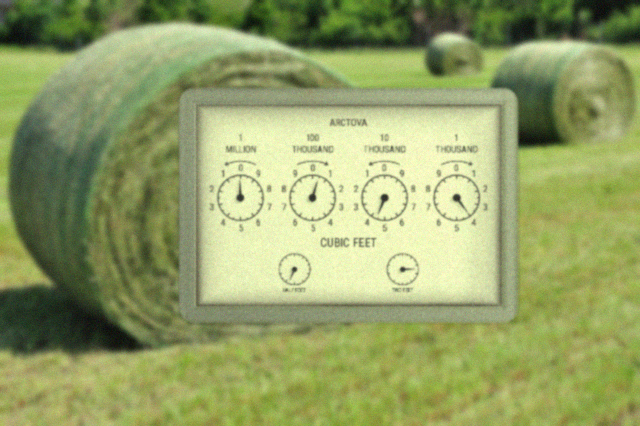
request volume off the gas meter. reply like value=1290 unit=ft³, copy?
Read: value=4400 unit=ft³
